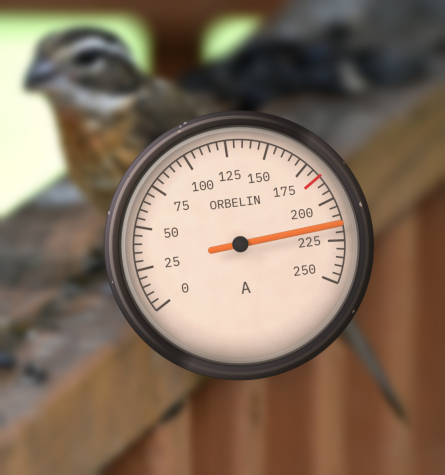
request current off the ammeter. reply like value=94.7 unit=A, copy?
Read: value=215 unit=A
